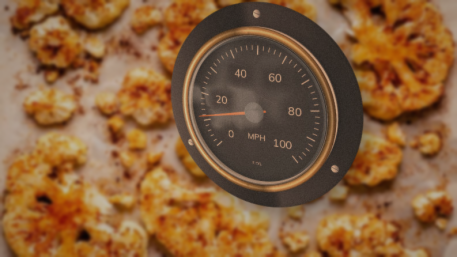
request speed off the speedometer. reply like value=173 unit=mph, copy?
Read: value=12 unit=mph
